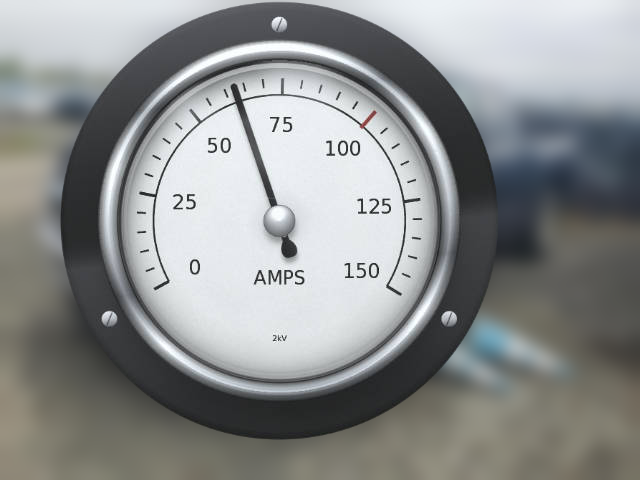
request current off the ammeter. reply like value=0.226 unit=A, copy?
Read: value=62.5 unit=A
